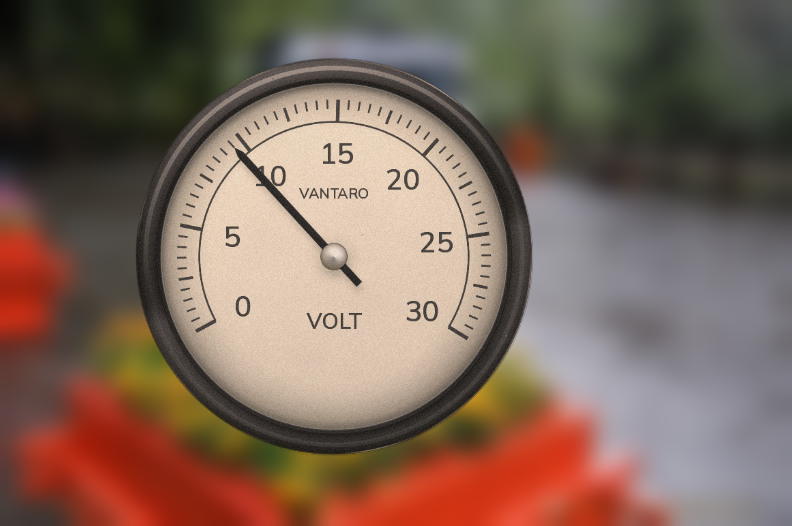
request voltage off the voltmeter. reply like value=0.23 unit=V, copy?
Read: value=9.5 unit=V
